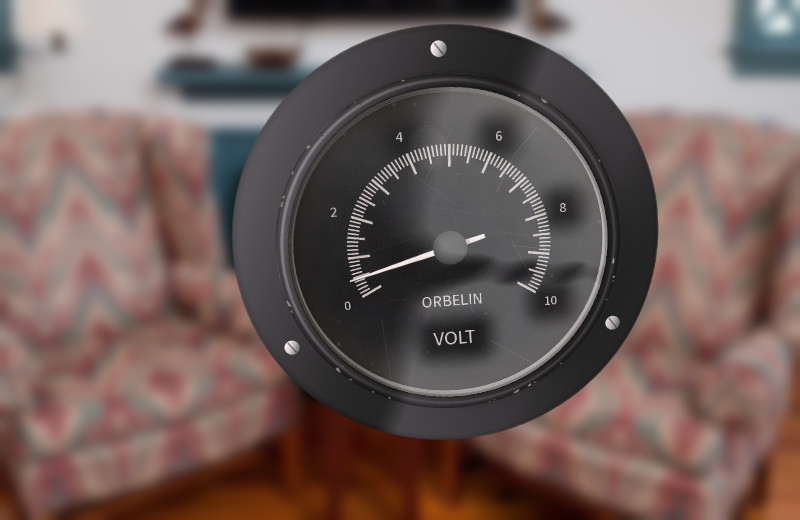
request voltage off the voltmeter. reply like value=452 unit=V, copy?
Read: value=0.5 unit=V
